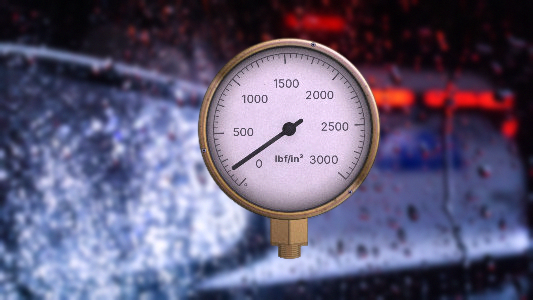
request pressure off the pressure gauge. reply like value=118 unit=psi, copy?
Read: value=150 unit=psi
